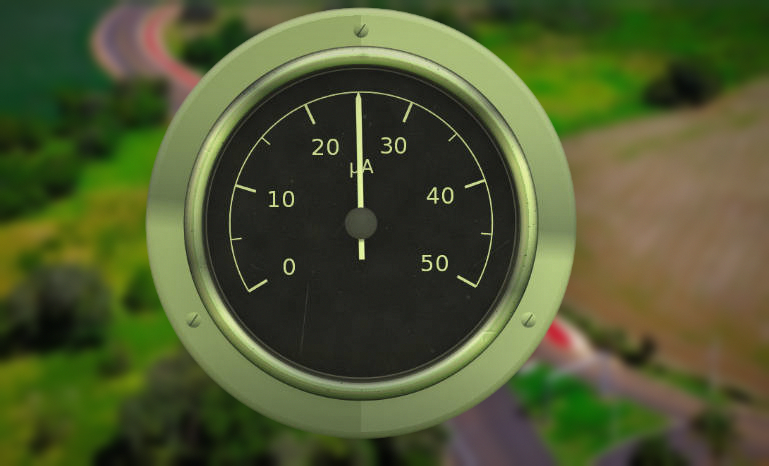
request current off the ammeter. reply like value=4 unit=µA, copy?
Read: value=25 unit=µA
